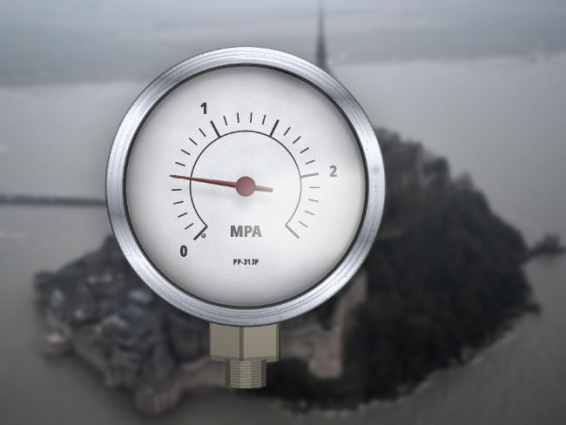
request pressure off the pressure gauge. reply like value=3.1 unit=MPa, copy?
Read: value=0.5 unit=MPa
